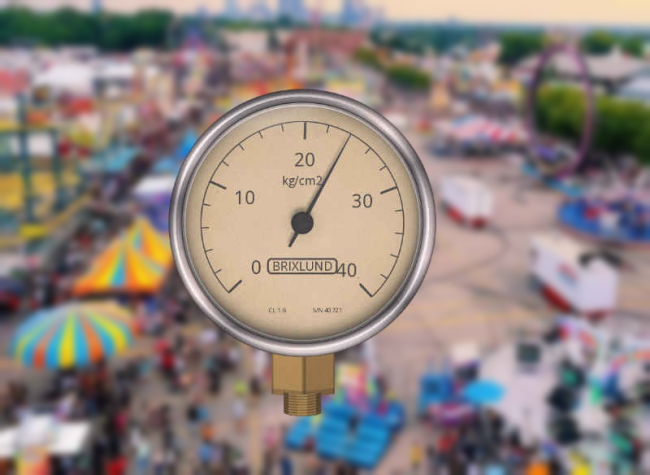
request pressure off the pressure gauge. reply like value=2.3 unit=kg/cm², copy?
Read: value=24 unit=kg/cm²
